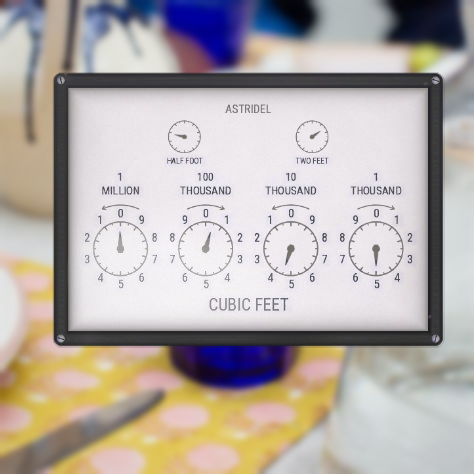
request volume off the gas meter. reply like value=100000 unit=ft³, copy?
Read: value=4500 unit=ft³
